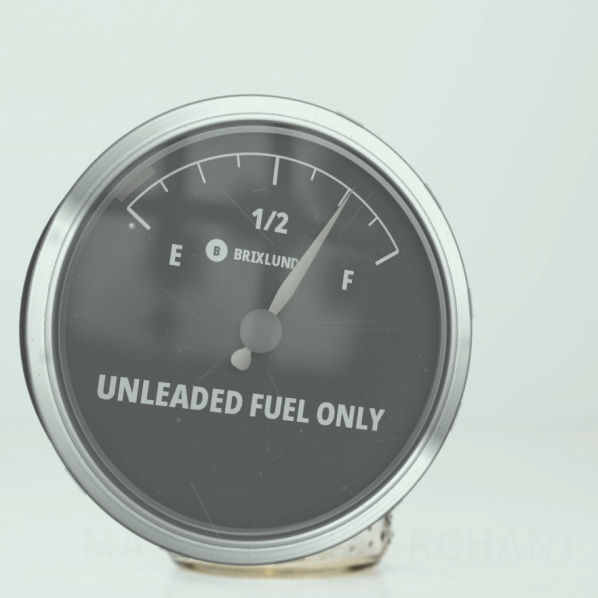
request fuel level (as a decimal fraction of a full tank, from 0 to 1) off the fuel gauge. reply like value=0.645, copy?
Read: value=0.75
